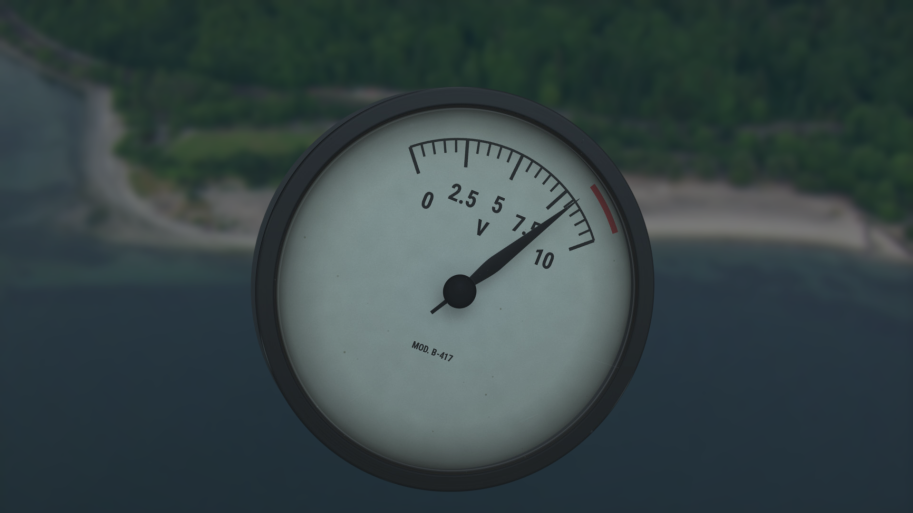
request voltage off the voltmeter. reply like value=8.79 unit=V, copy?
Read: value=8 unit=V
